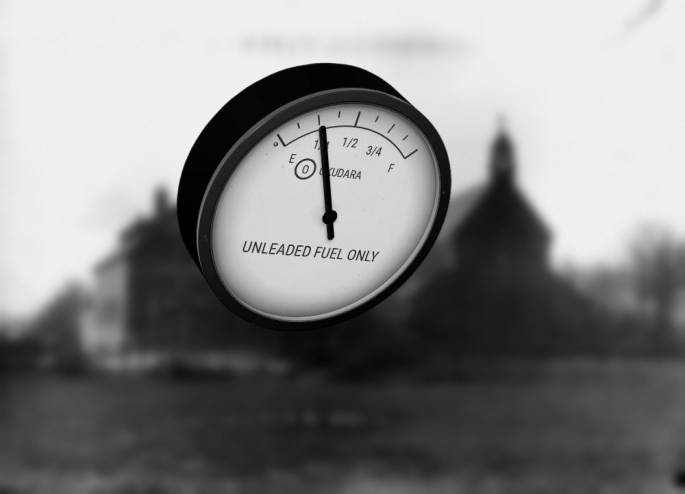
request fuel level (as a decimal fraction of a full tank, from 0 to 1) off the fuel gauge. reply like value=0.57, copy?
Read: value=0.25
